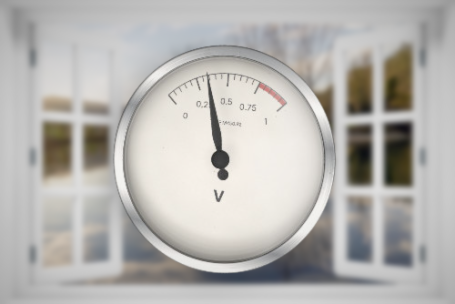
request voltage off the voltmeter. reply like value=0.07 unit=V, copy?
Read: value=0.35 unit=V
